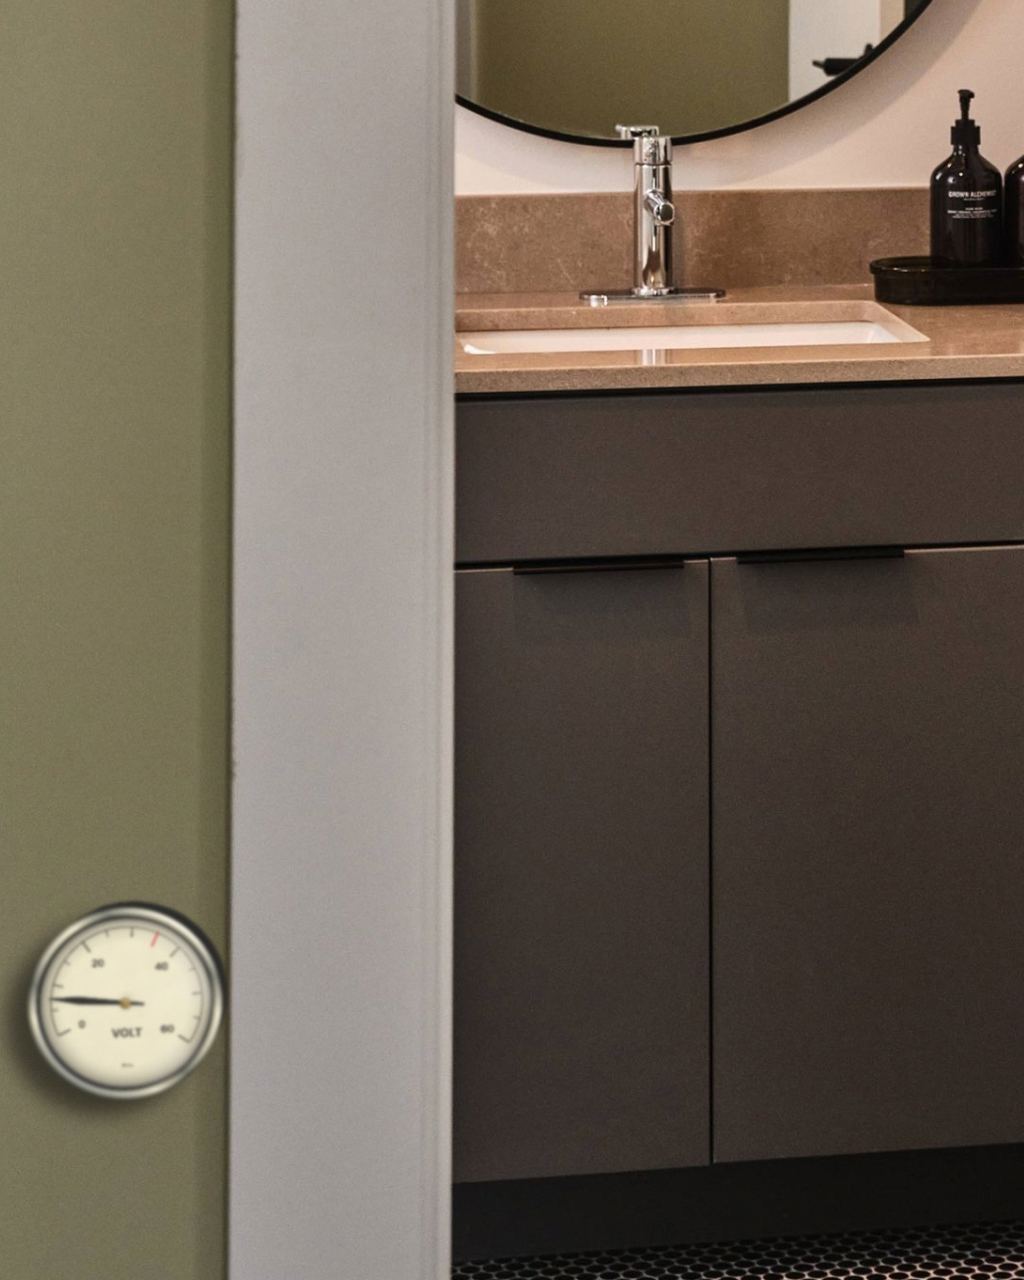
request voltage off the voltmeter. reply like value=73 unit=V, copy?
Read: value=7.5 unit=V
